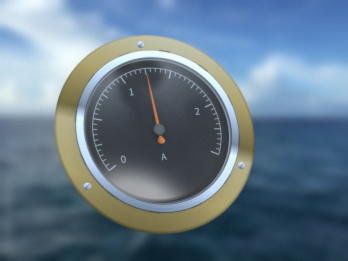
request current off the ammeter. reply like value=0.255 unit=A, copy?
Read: value=1.25 unit=A
